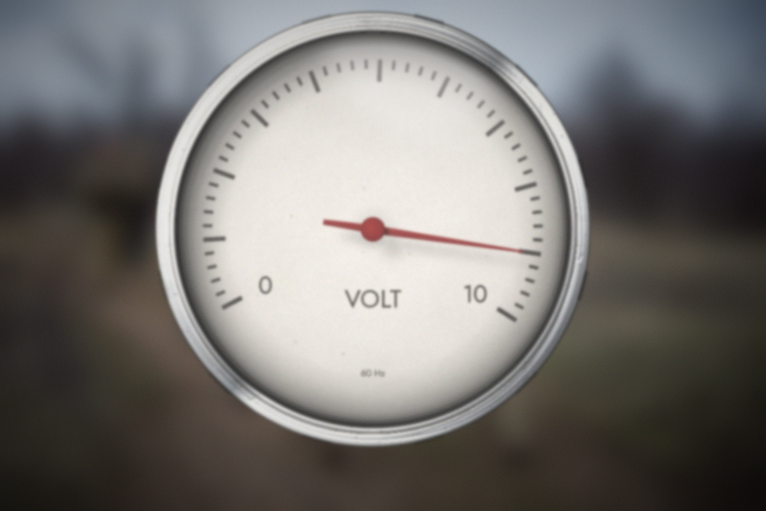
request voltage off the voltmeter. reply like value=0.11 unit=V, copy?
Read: value=9 unit=V
